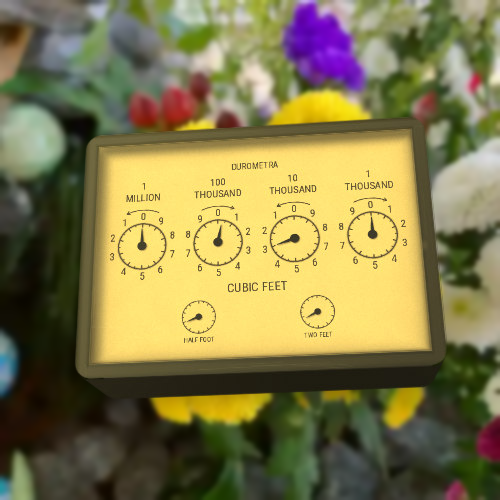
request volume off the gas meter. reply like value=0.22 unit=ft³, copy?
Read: value=3000 unit=ft³
